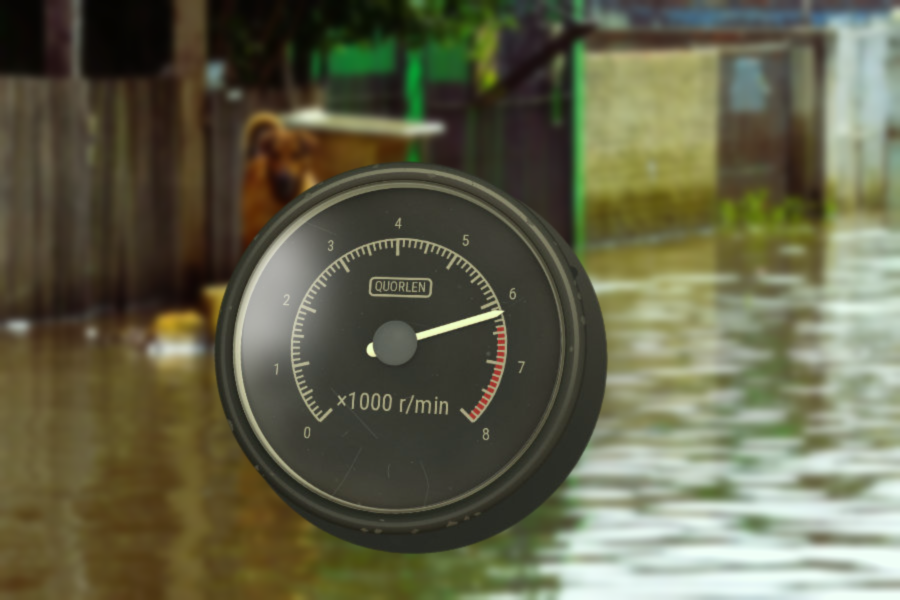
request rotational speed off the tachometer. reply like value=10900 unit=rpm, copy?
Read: value=6200 unit=rpm
